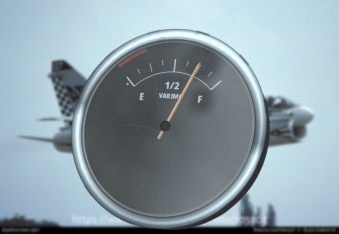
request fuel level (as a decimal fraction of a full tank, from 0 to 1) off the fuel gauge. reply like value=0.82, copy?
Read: value=0.75
